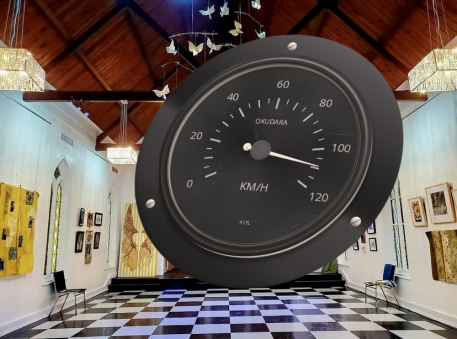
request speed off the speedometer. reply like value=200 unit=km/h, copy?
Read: value=110 unit=km/h
